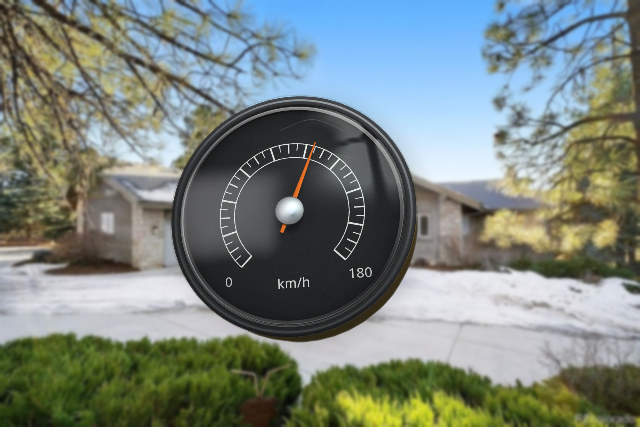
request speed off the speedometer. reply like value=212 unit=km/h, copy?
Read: value=105 unit=km/h
